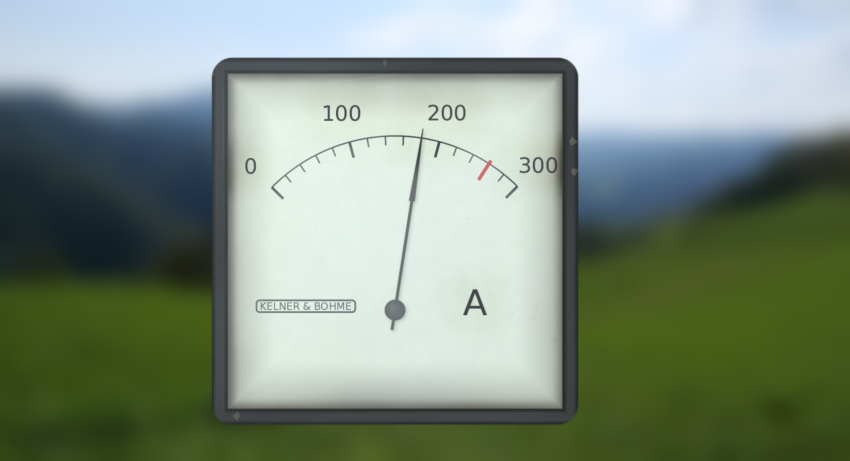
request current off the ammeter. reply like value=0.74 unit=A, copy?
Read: value=180 unit=A
